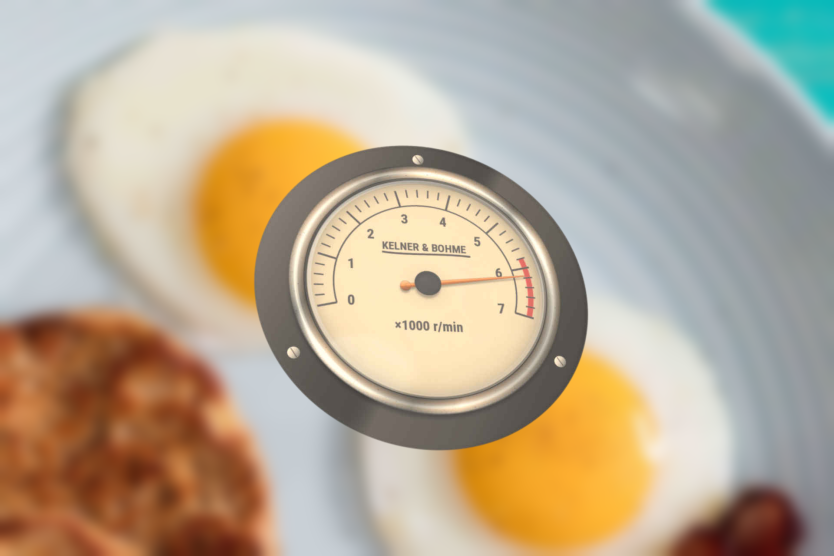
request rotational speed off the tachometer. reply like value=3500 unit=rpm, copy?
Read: value=6200 unit=rpm
